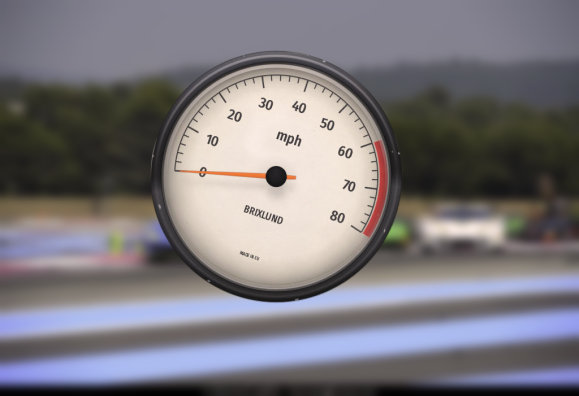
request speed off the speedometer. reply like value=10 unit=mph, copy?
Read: value=0 unit=mph
